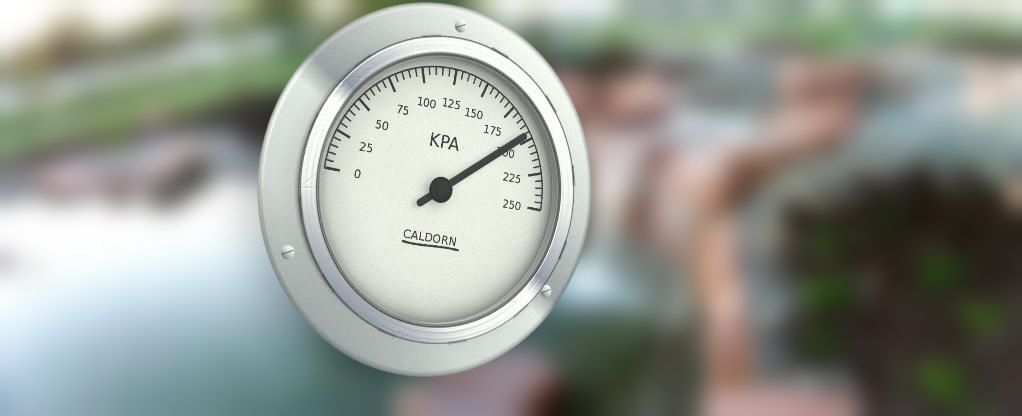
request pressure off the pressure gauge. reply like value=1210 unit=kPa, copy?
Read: value=195 unit=kPa
